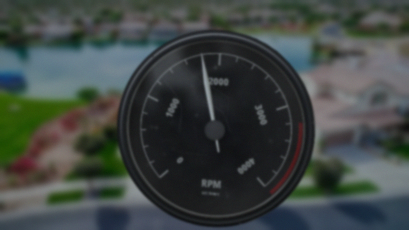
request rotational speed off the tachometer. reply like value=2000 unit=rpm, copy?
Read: value=1800 unit=rpm
